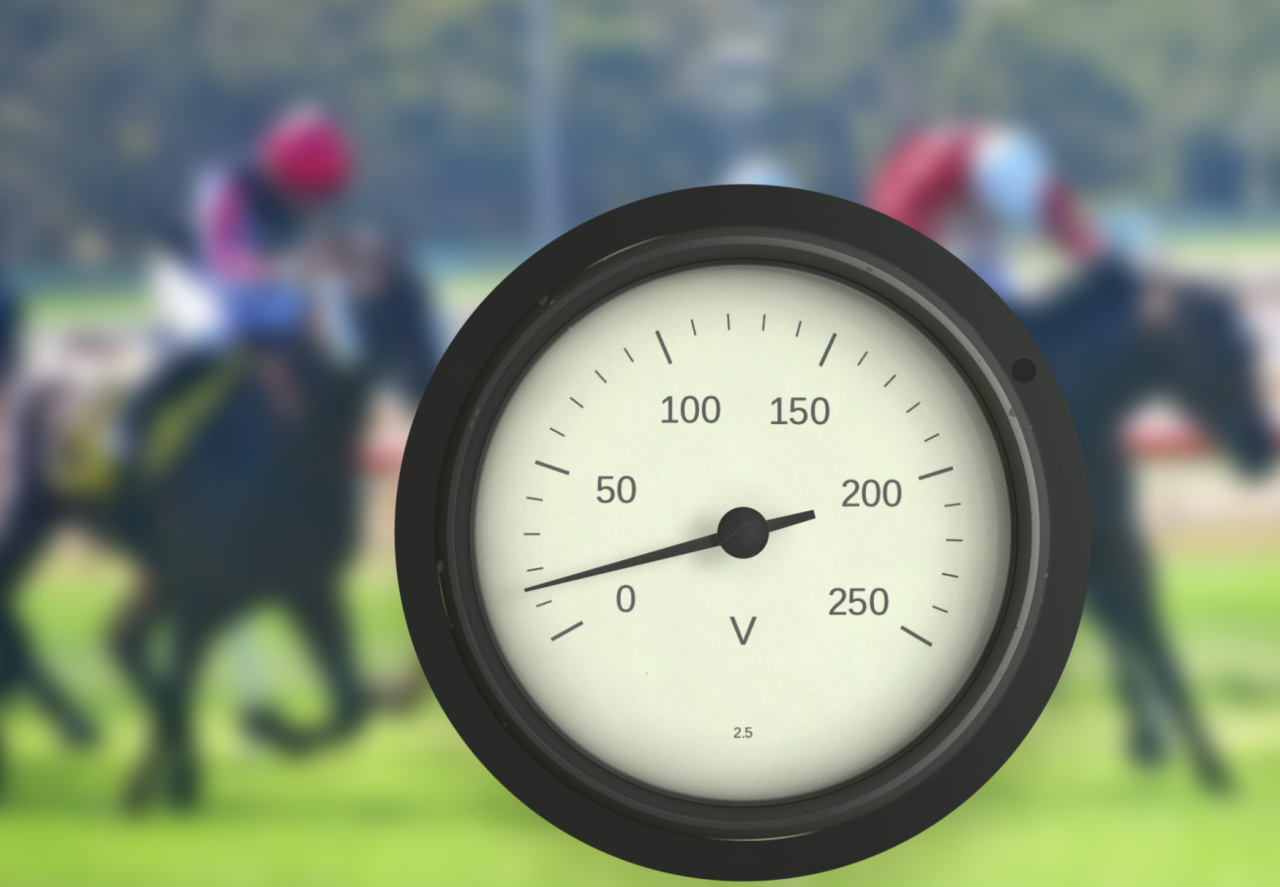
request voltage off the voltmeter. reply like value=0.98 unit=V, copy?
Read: value=15 unit=V
